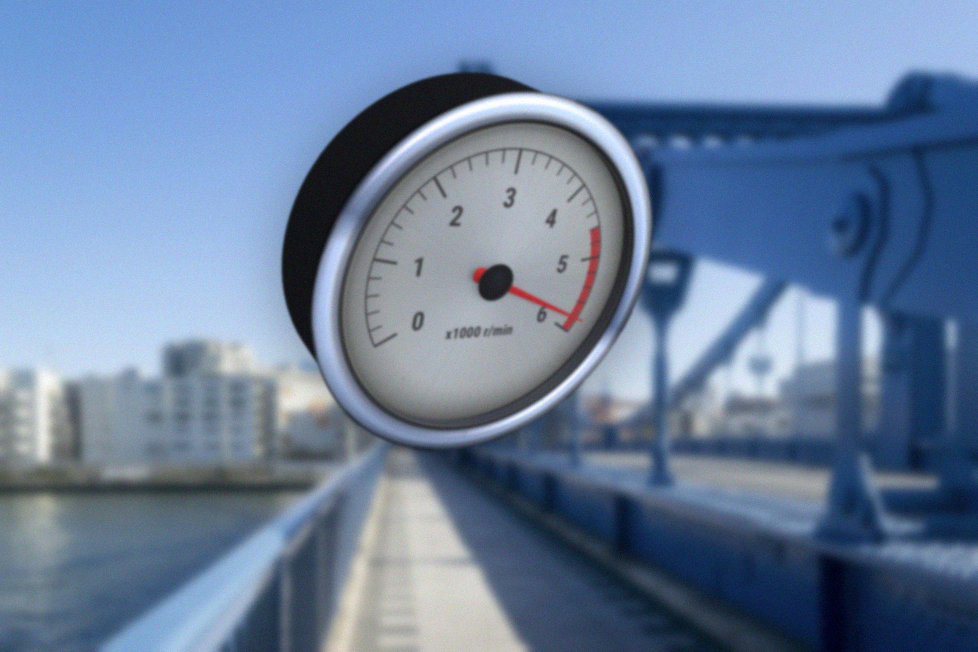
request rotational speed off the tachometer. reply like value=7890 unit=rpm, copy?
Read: value=5800 unit=rpm
